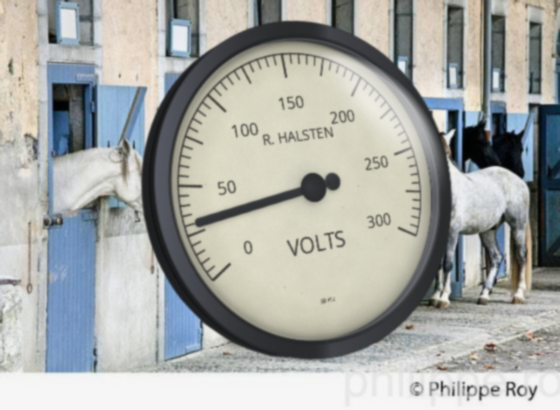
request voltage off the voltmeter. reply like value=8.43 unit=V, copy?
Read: value=30 unit=V
